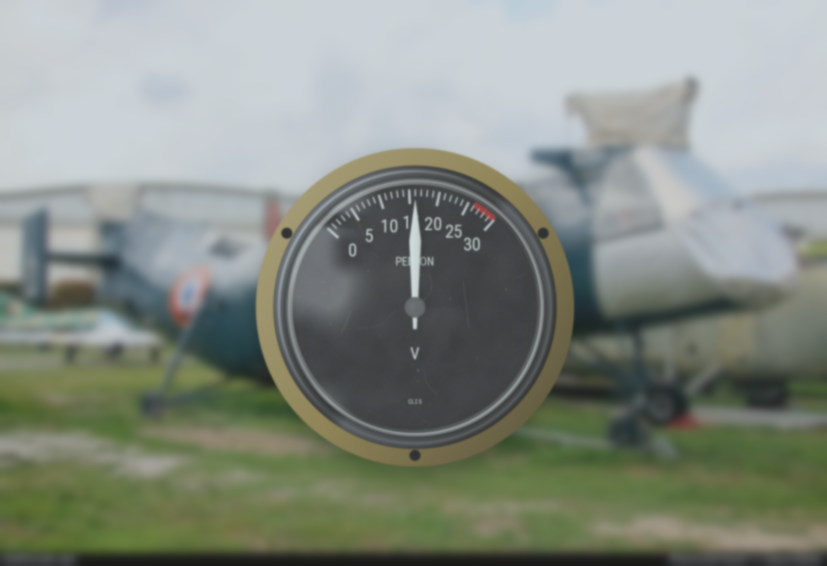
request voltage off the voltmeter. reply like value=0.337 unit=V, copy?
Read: value=16 unit=V
